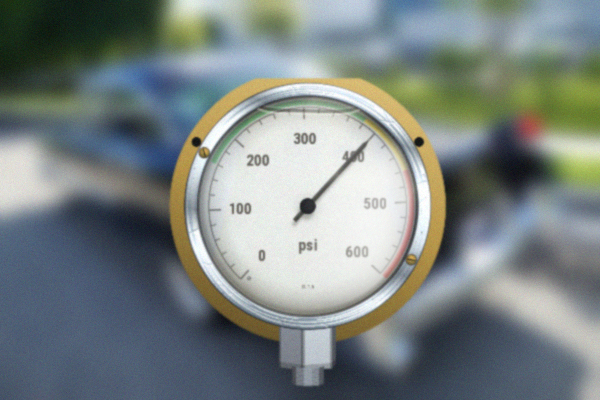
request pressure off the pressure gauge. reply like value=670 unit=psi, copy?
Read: value=400 unit=psi
